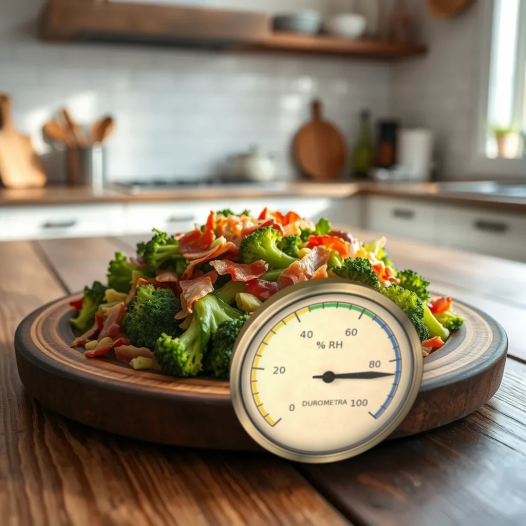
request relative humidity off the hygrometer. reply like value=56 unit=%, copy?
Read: value=84 unit=%
